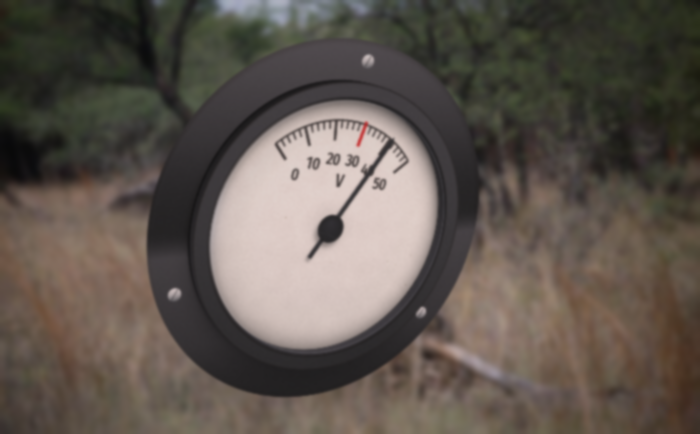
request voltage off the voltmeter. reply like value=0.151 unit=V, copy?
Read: value=40 unit=V
